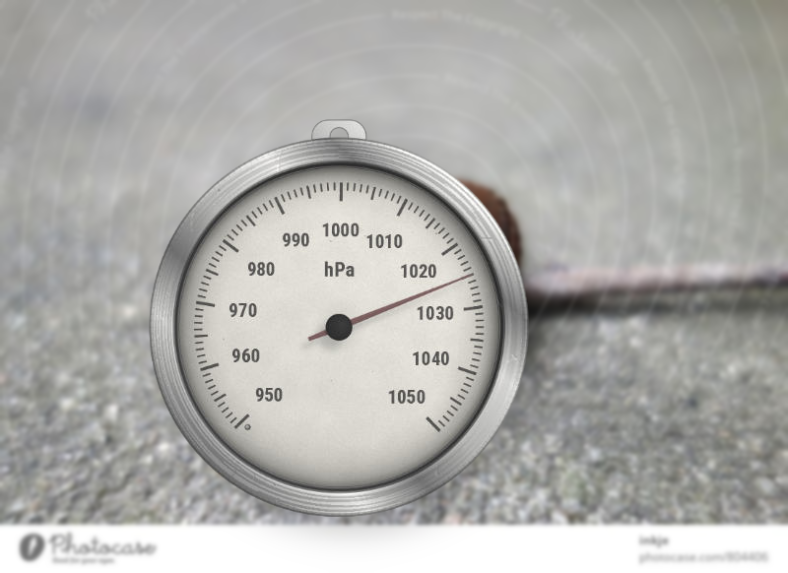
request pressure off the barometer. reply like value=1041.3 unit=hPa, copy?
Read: value=1025 unit=hPa
